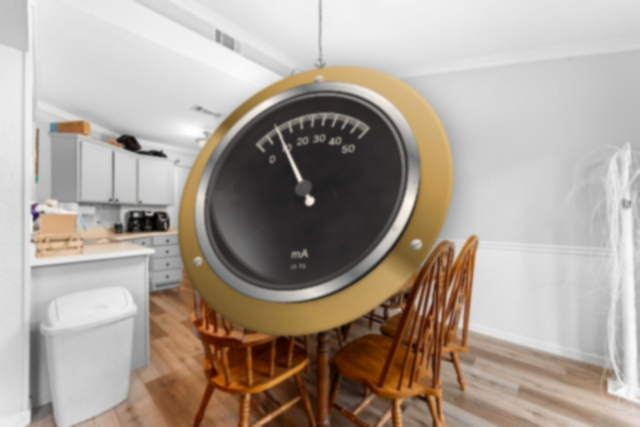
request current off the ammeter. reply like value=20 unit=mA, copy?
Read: value=10 unit=mA
